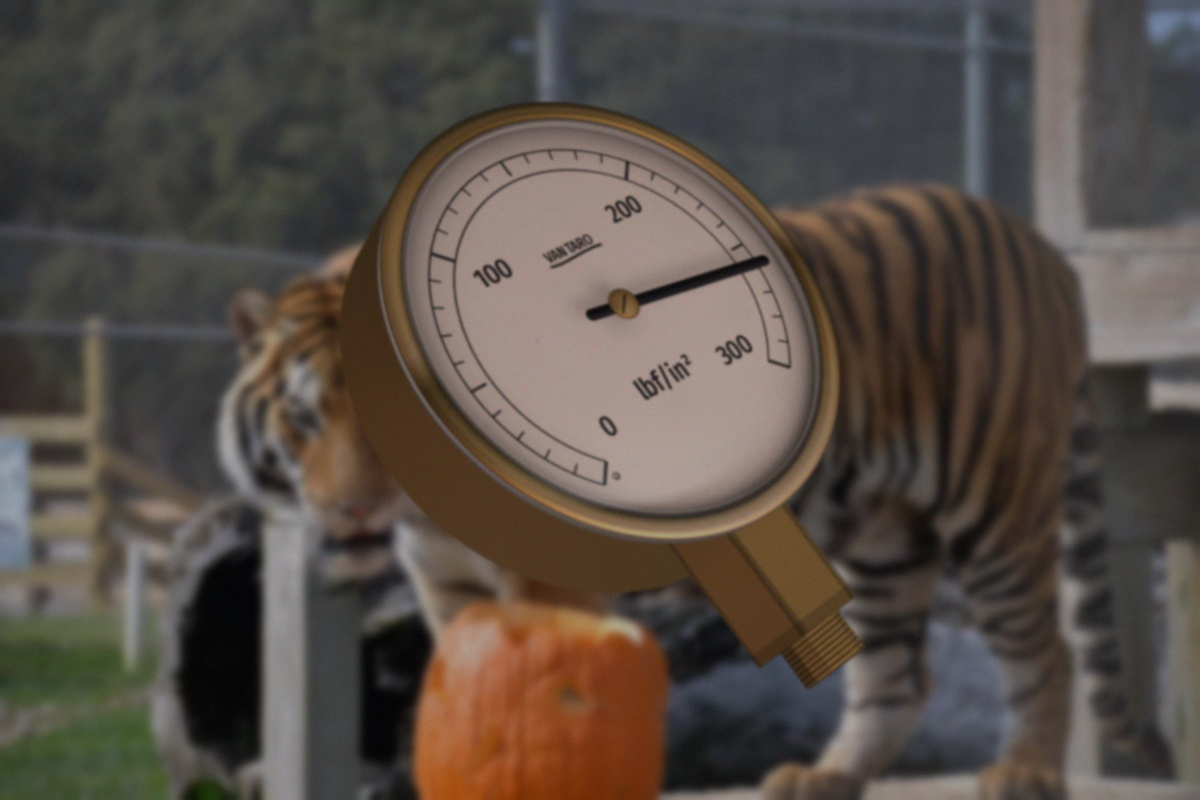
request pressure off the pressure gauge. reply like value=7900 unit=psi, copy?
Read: value=260 unit=psi
